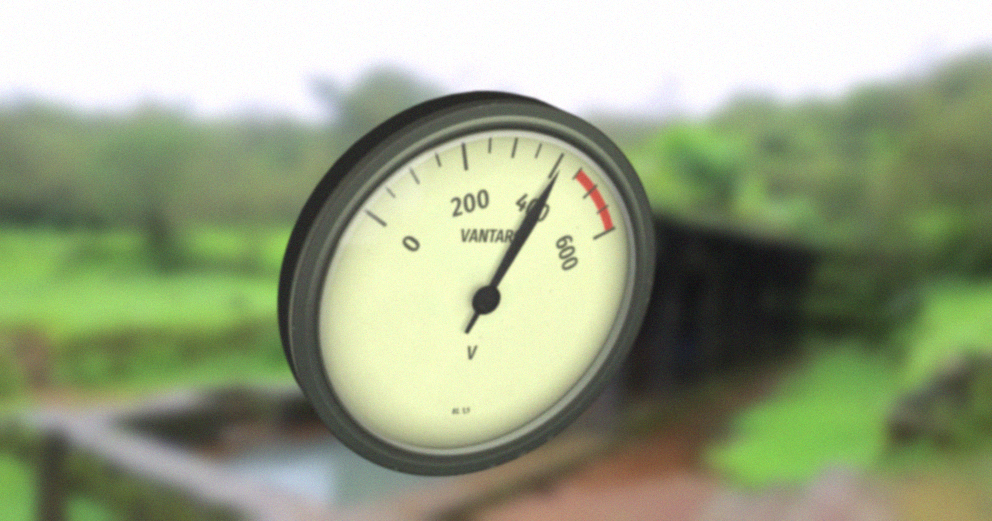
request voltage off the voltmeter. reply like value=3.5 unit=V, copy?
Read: value=400 unit=V
